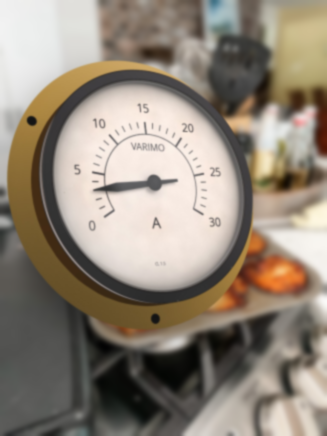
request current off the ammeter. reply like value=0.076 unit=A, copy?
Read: value=3 unit=A
